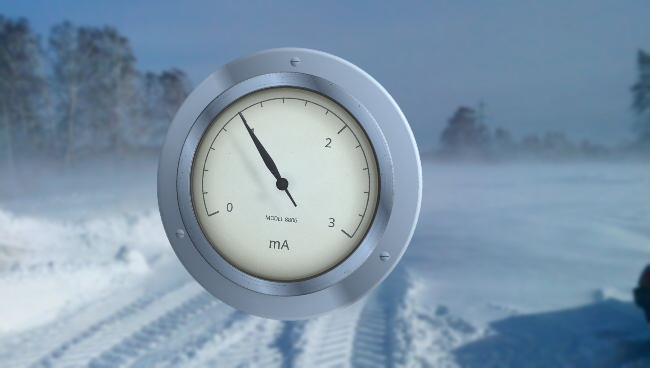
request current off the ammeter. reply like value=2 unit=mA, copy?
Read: value=1 unit=mA
